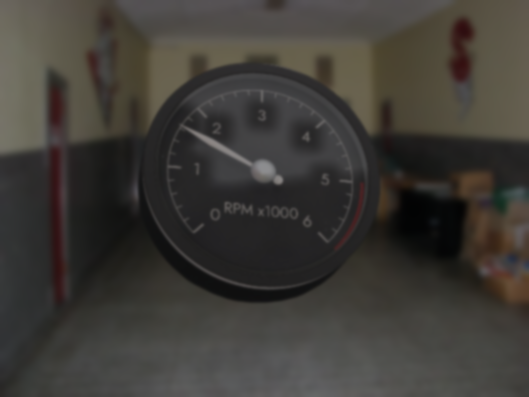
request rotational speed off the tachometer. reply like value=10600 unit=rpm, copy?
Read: value=1600 unit=rpm
